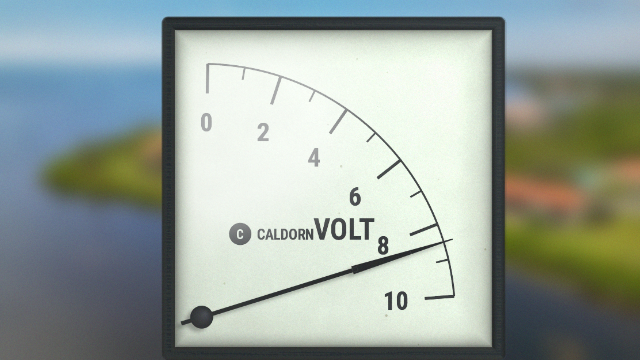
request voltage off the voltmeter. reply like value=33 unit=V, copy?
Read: value=8.5 unit=V
